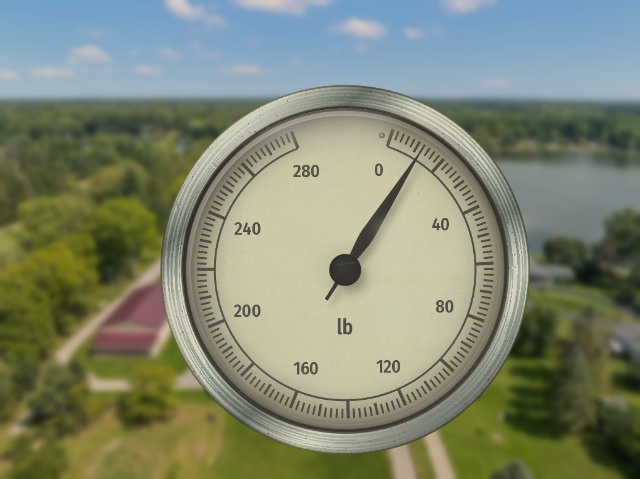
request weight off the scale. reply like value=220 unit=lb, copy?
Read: value=12 unit=lb
